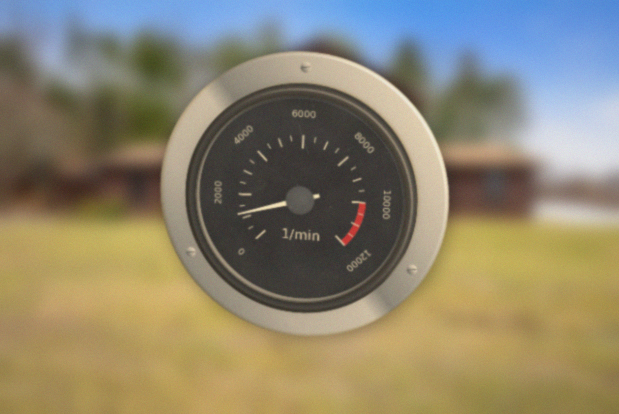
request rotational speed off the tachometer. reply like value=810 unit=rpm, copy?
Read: value=1250 unit=rpm
